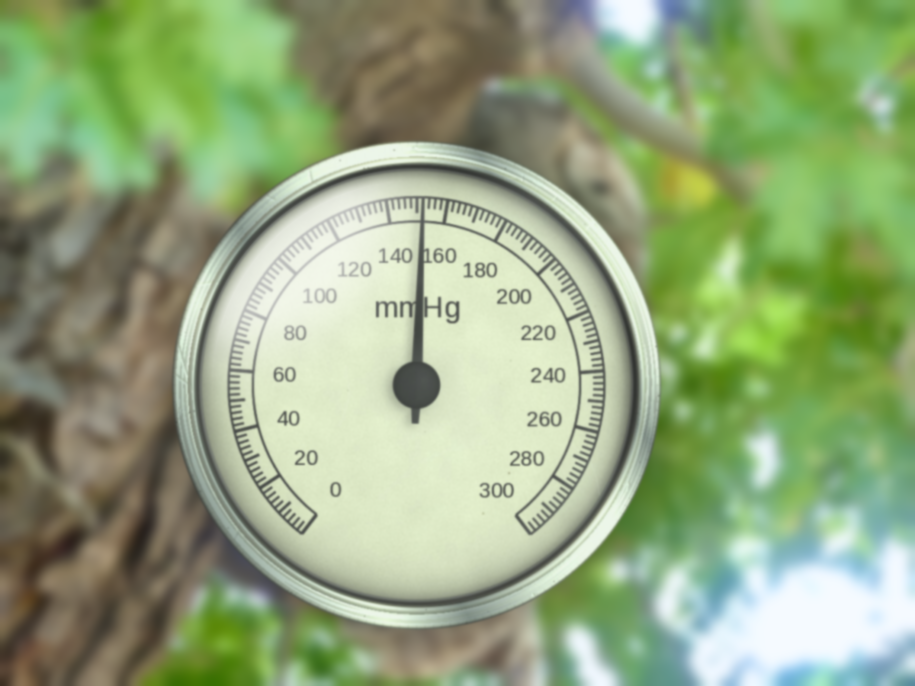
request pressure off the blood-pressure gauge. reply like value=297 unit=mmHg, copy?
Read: value=152 unit=mmHg
